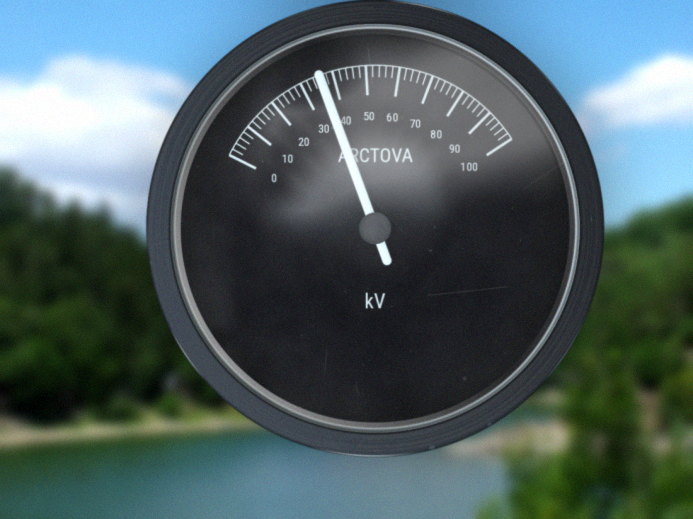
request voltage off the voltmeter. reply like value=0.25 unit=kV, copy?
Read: value=36 unit=kV
